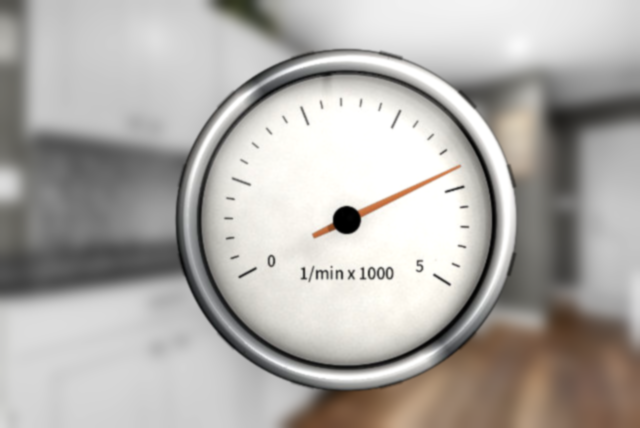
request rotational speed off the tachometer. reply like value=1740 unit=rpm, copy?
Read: value=3800 unit=rpm
